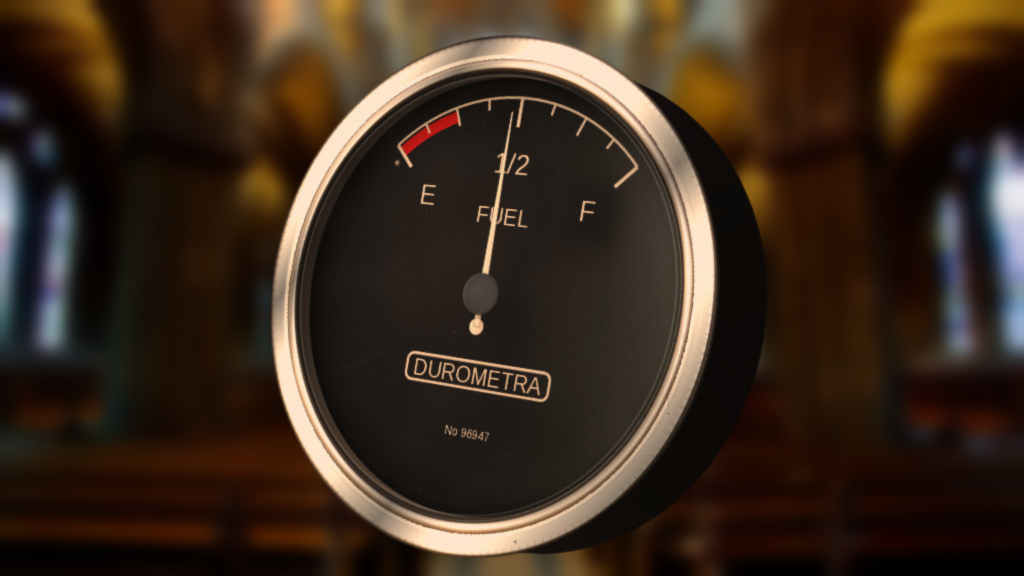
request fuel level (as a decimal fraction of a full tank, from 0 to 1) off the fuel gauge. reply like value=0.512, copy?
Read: value=0.5
